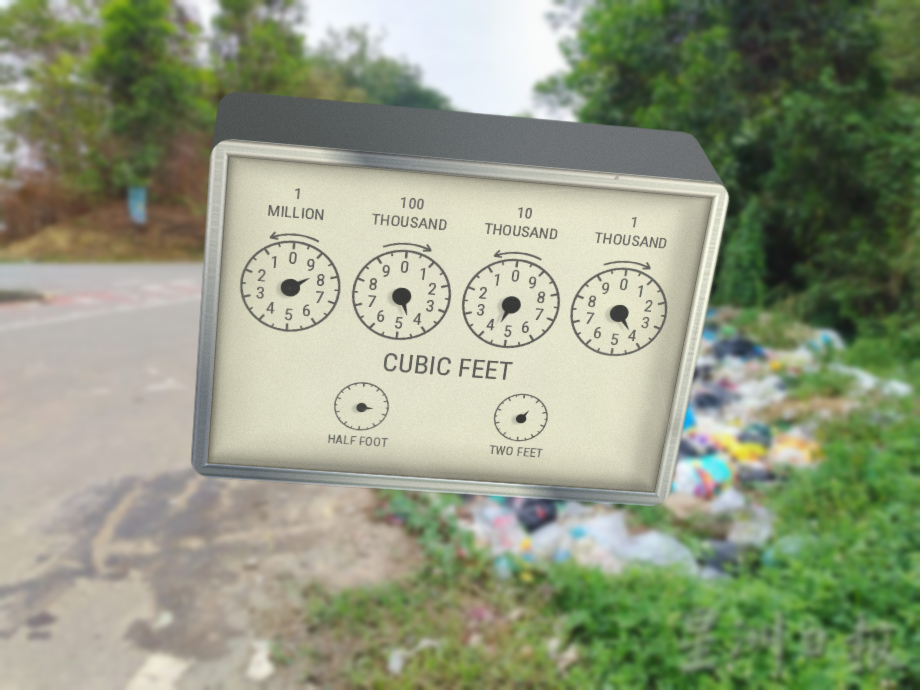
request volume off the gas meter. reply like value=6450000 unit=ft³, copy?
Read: value=844400 unit=ft³
